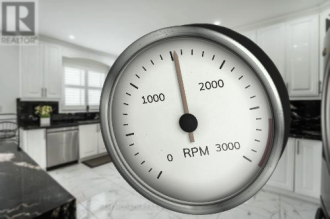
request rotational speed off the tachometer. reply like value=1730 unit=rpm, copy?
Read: value=1550 unit=rpm
